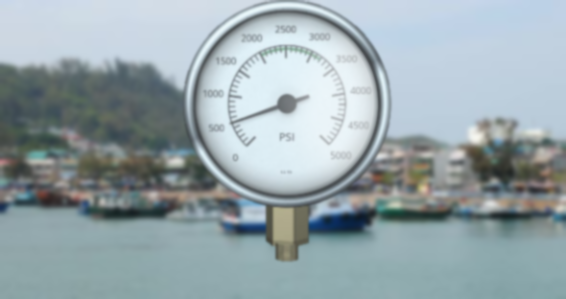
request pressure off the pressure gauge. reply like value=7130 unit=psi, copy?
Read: value=500 unit=psi
